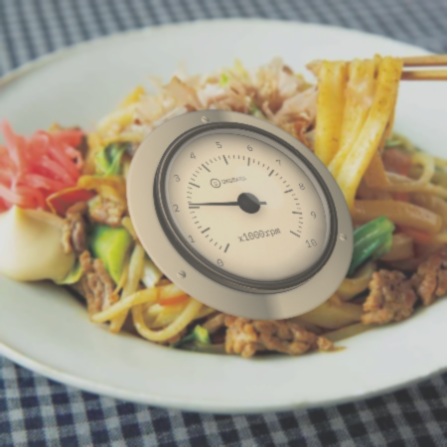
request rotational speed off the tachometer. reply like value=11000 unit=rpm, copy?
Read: value=2000 unit=rpm
